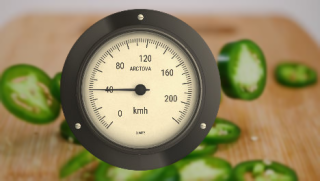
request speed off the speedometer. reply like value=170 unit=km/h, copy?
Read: value=40 unit=km/h
